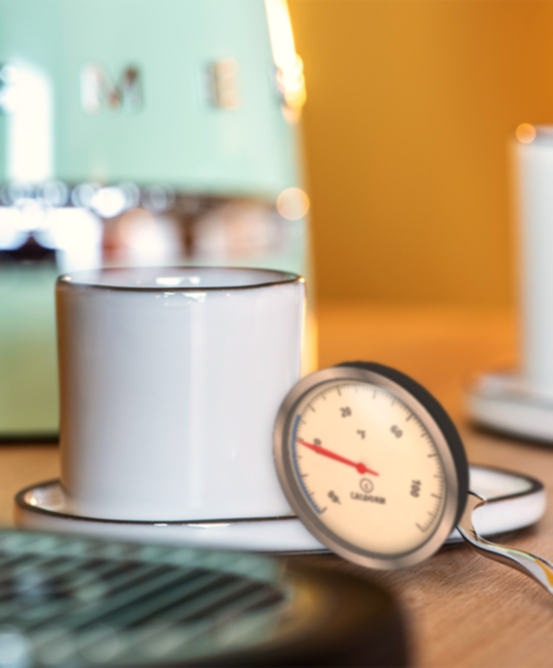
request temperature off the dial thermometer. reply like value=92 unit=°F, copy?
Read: value=-20 unit=°F
